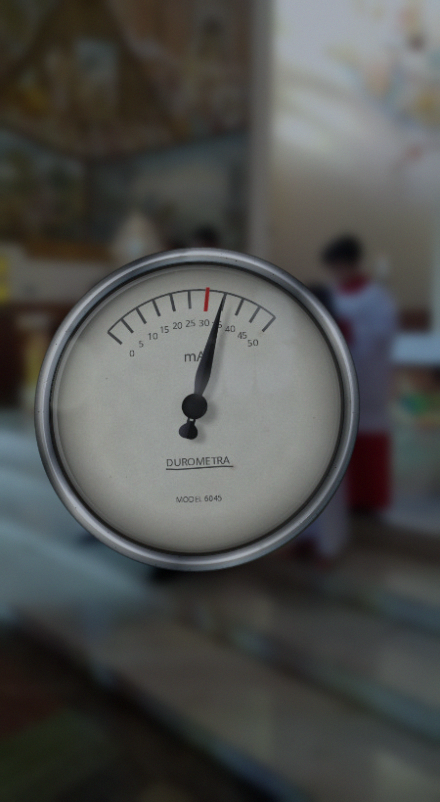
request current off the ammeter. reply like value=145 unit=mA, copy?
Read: value=35 unit=mA
